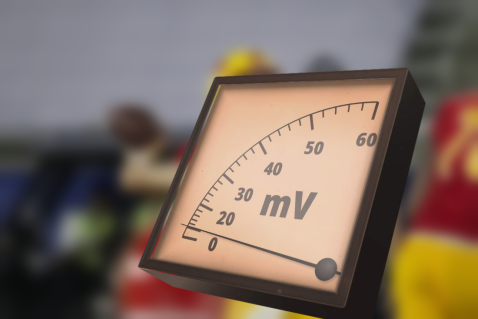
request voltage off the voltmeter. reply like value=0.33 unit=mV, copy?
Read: value=10 unit=mV
